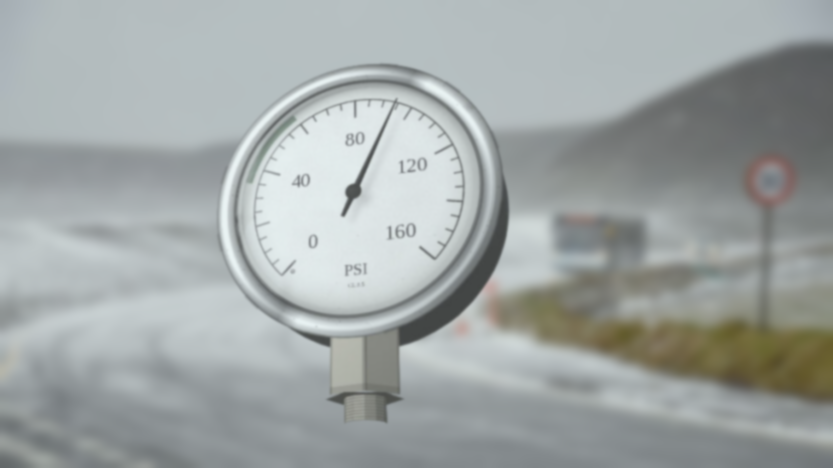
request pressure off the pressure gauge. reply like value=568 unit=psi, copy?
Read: value=95 unit=psi
